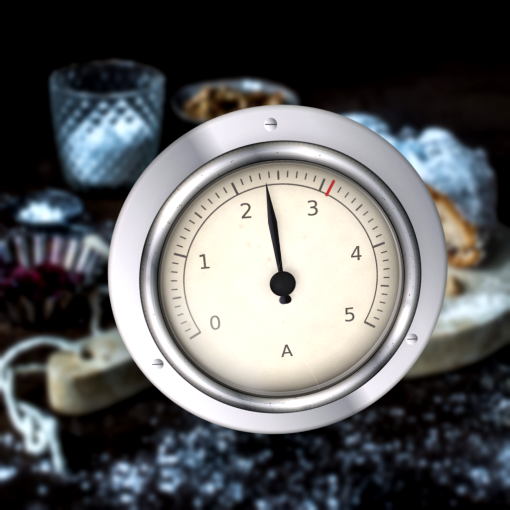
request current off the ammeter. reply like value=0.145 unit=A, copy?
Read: value=2.35 unit=A
